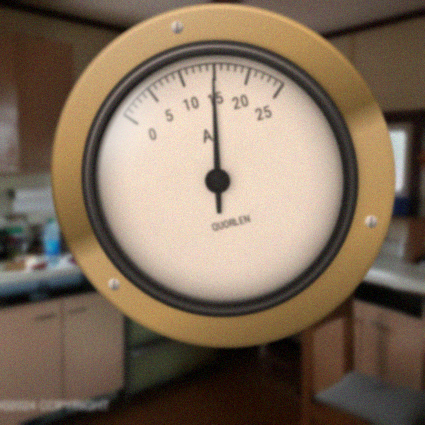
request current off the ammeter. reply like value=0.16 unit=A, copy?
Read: value=15 unit=A
